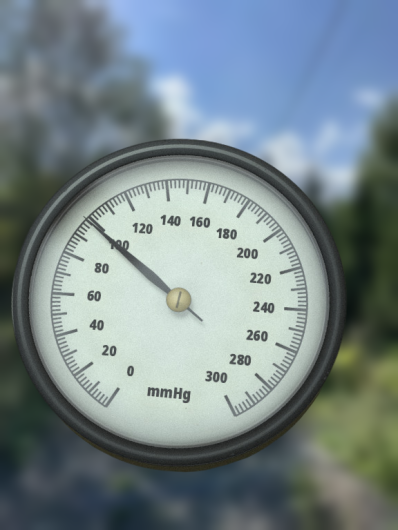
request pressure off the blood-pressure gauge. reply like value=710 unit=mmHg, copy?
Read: value=98 unit=mmHg
